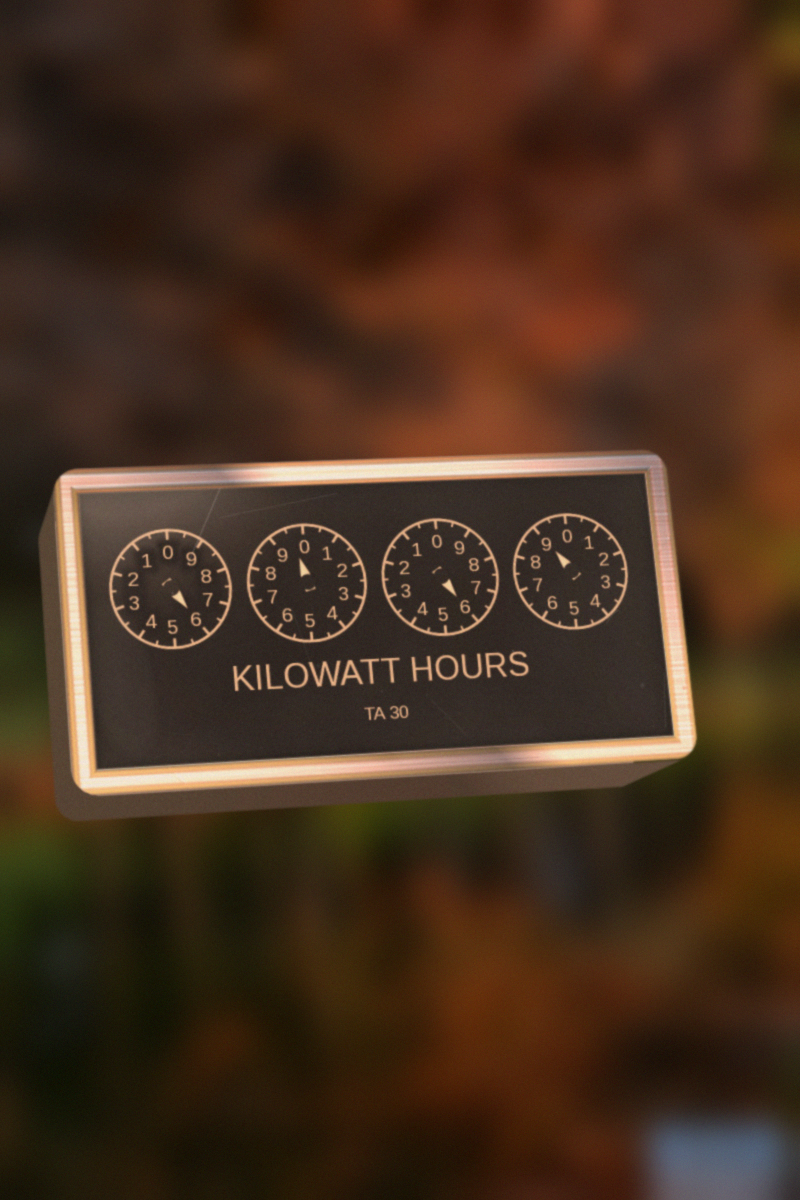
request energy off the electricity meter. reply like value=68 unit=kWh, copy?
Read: value=5959 unit=kWh
